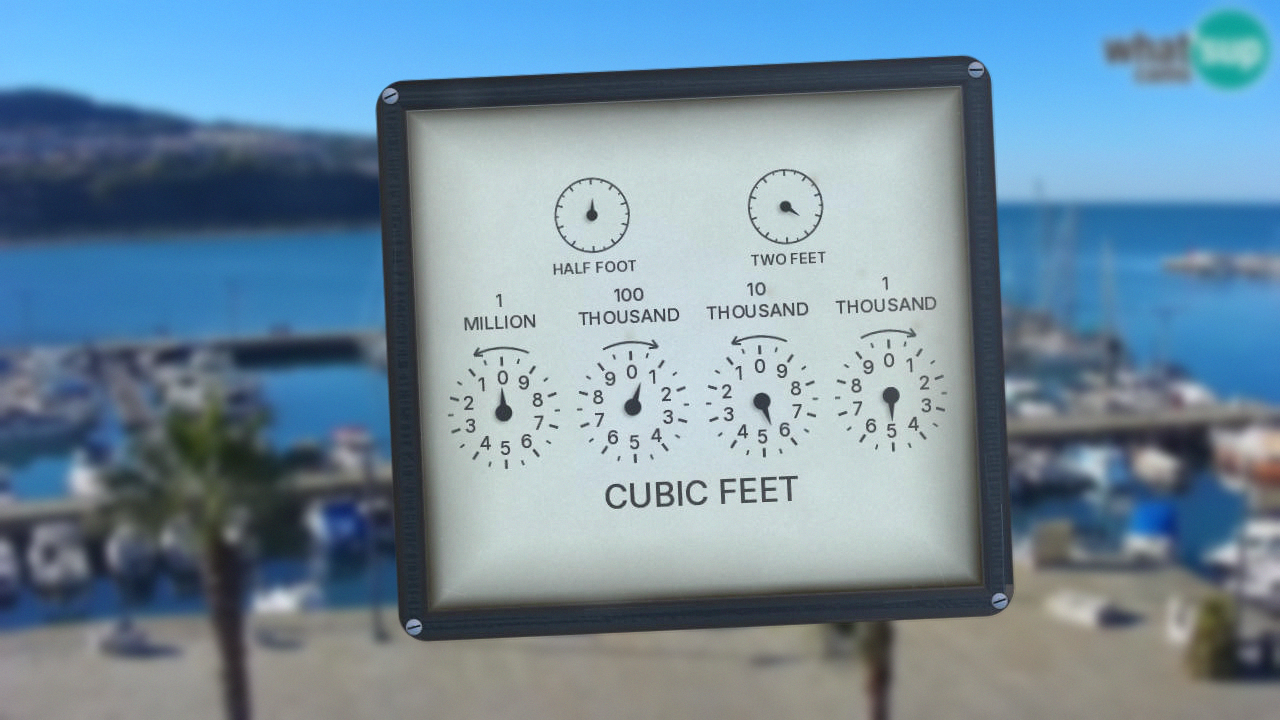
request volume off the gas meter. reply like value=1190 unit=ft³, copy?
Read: value=5500 unit=ft³
